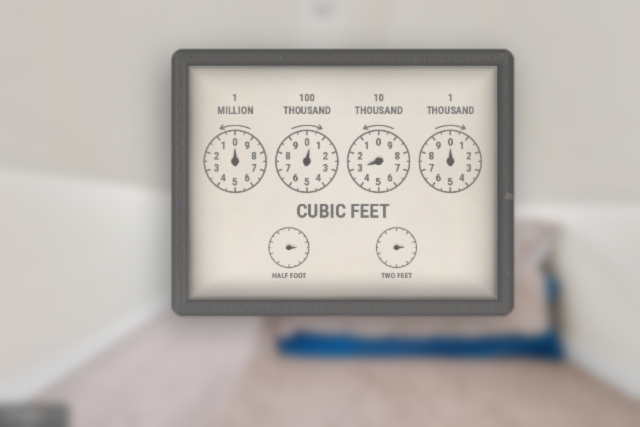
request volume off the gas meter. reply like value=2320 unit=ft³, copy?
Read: value=3000 unit=ft³
